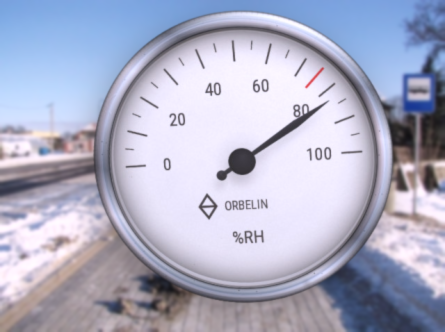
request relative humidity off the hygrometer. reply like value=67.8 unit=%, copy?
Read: value=82.5 unit=%
